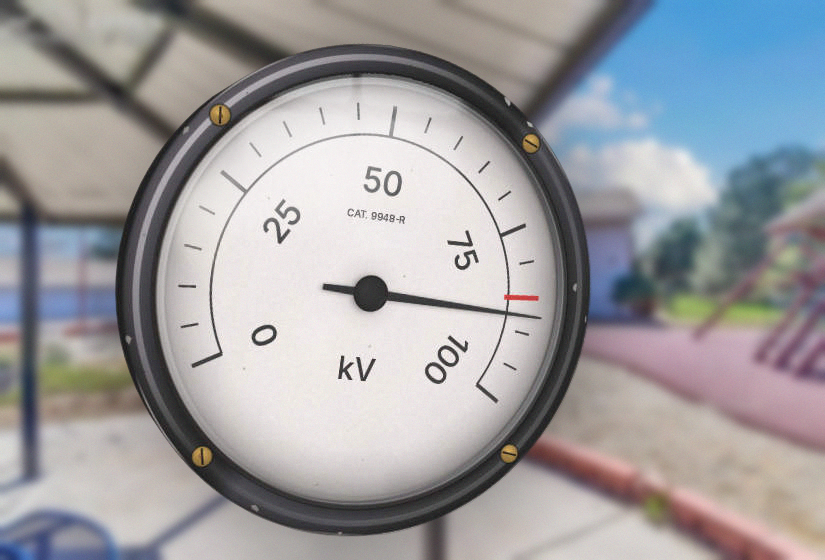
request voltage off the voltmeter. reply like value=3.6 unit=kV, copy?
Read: value=87.5 unit=kV
